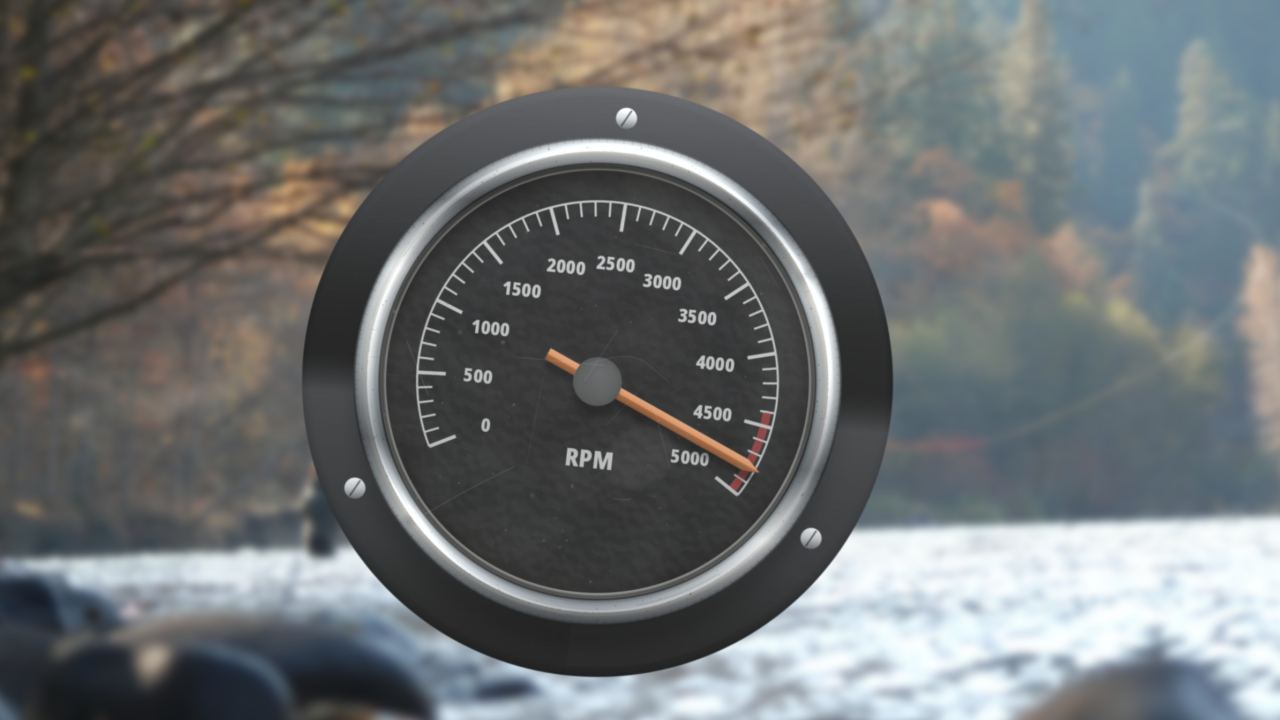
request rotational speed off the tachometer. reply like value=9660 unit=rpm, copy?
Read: value=4800 unit=rpm
